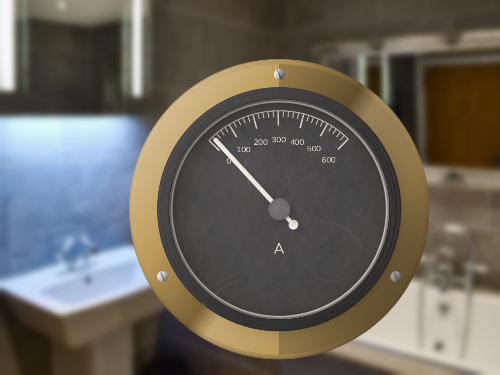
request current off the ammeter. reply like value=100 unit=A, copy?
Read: value=20 unit=A
